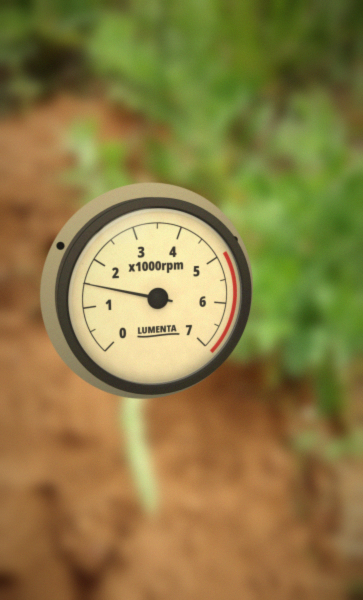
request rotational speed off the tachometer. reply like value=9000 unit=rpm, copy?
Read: value=1500 unit=rpm
